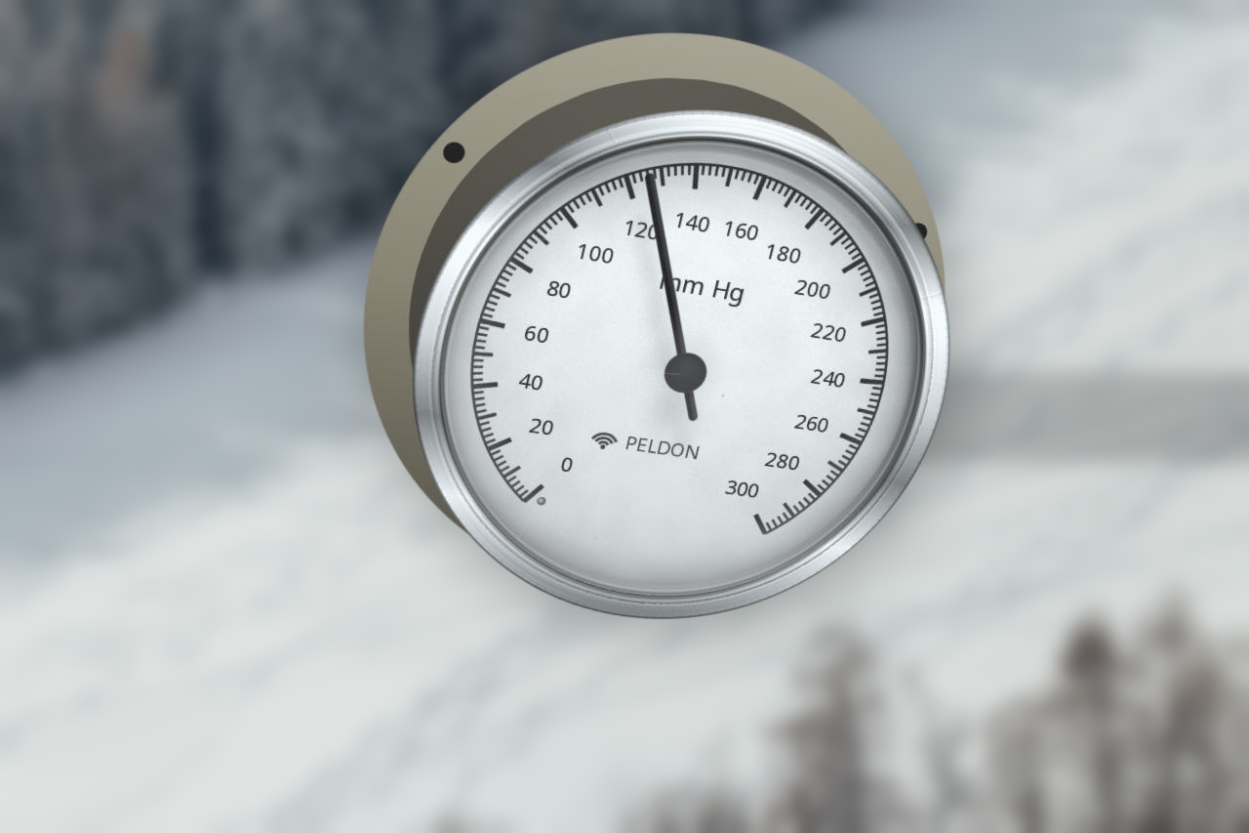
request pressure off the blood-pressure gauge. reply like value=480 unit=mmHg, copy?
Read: value=126 unit=mmHg
